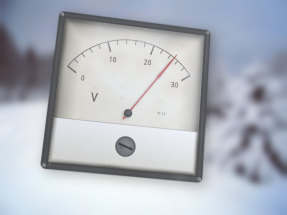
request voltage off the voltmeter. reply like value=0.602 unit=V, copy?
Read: value=25 unit=V
